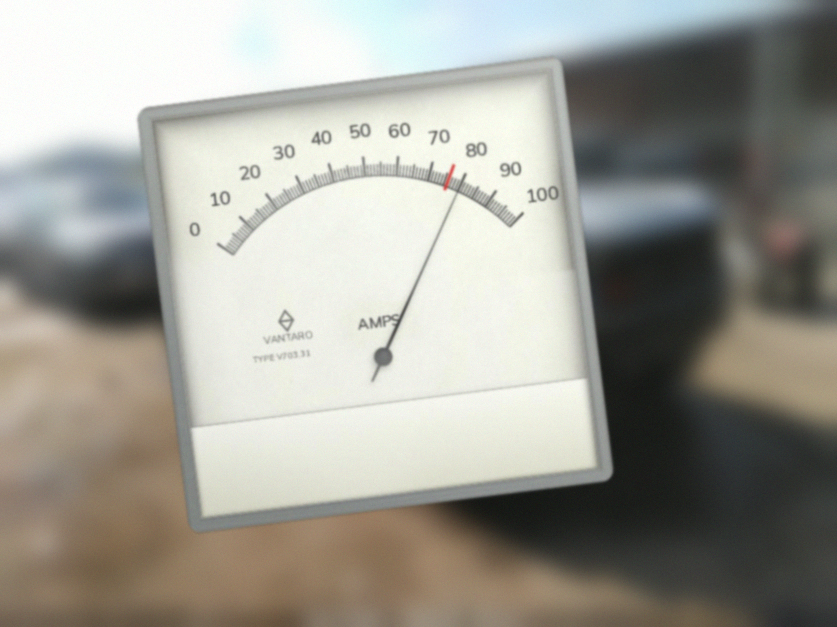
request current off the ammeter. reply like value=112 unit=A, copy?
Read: value=80 unit=A
